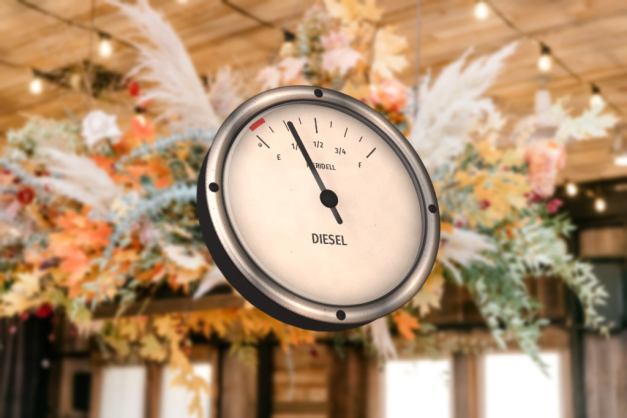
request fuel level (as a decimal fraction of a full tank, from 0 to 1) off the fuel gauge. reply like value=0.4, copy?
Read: value=0.25
